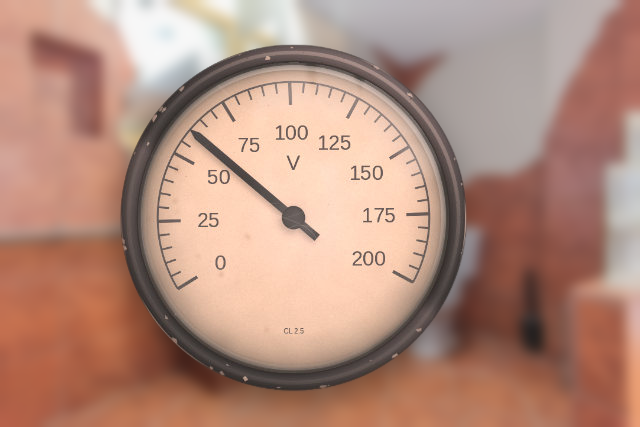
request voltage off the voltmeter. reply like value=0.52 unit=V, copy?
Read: value=60 unit=V
